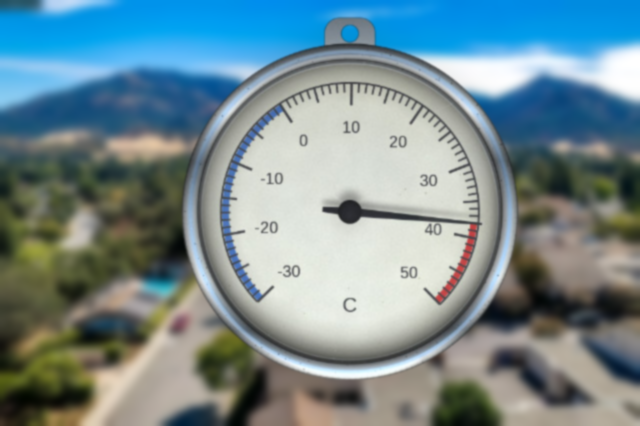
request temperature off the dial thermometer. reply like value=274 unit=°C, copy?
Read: value=38 unit=°C
